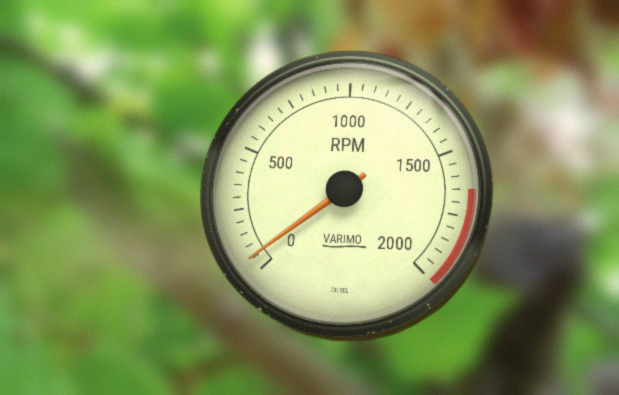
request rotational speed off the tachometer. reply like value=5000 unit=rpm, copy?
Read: value=50 unit=rpm
